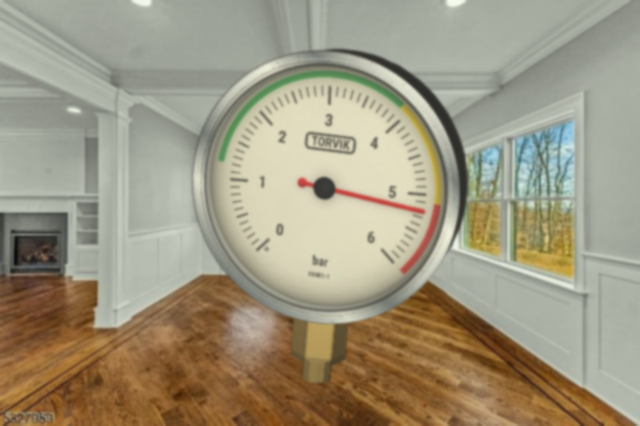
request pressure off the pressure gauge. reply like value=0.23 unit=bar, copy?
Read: value=5.2 unit=bar
